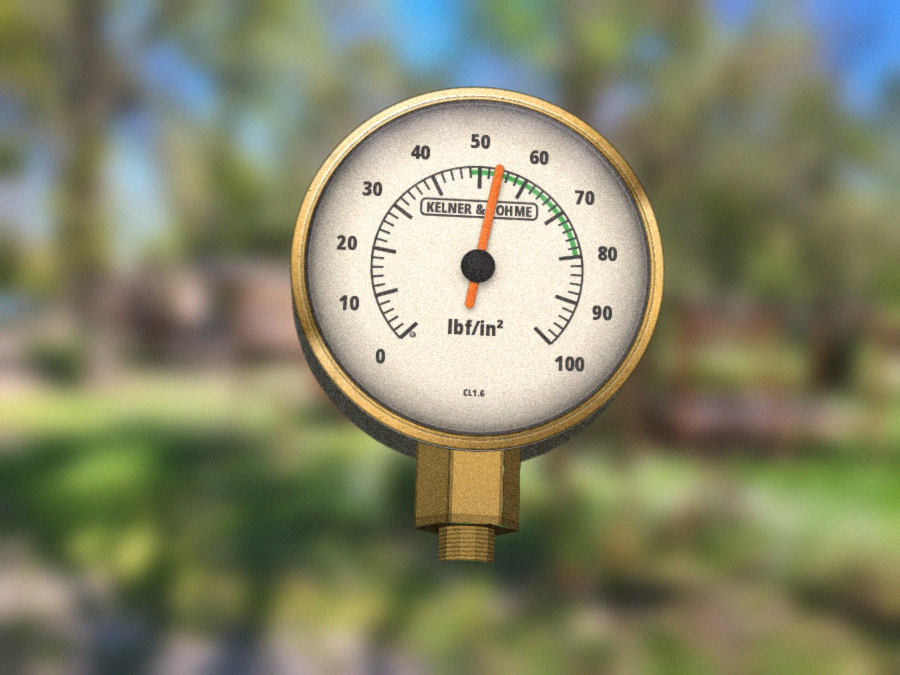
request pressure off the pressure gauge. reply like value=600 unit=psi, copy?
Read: value=54 unit=psi
